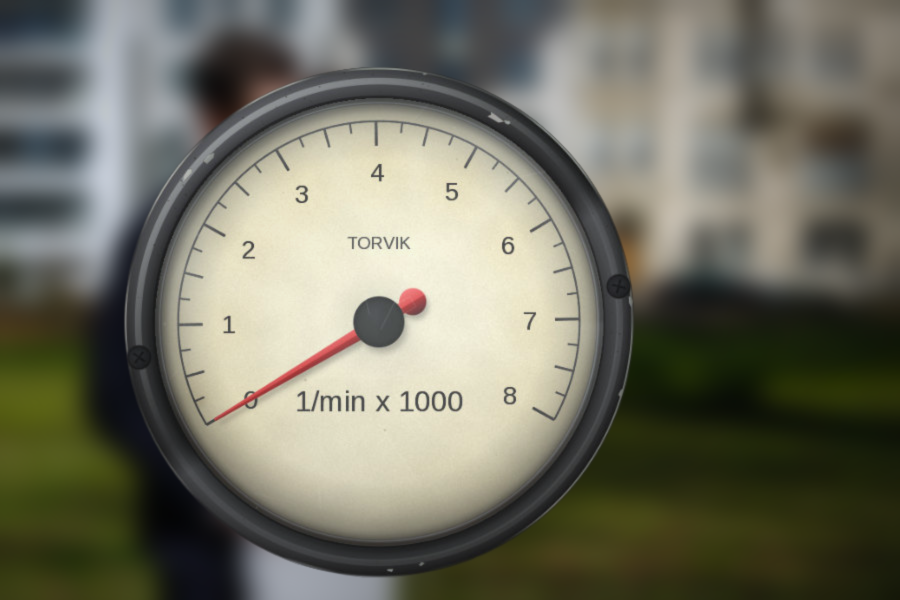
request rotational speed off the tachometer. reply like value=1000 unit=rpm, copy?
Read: value=0 unit=rpm
